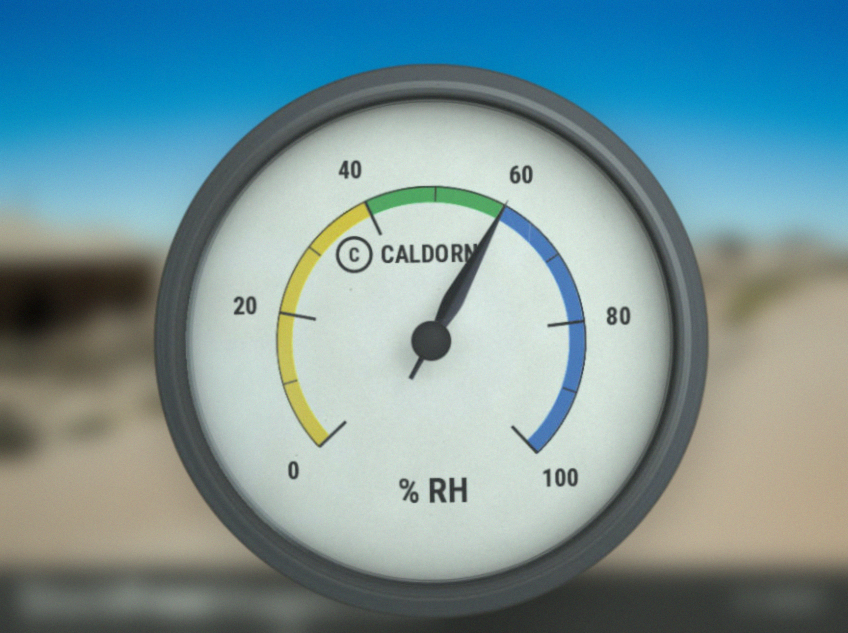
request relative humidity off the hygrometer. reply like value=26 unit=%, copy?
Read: value=60 unit=%
